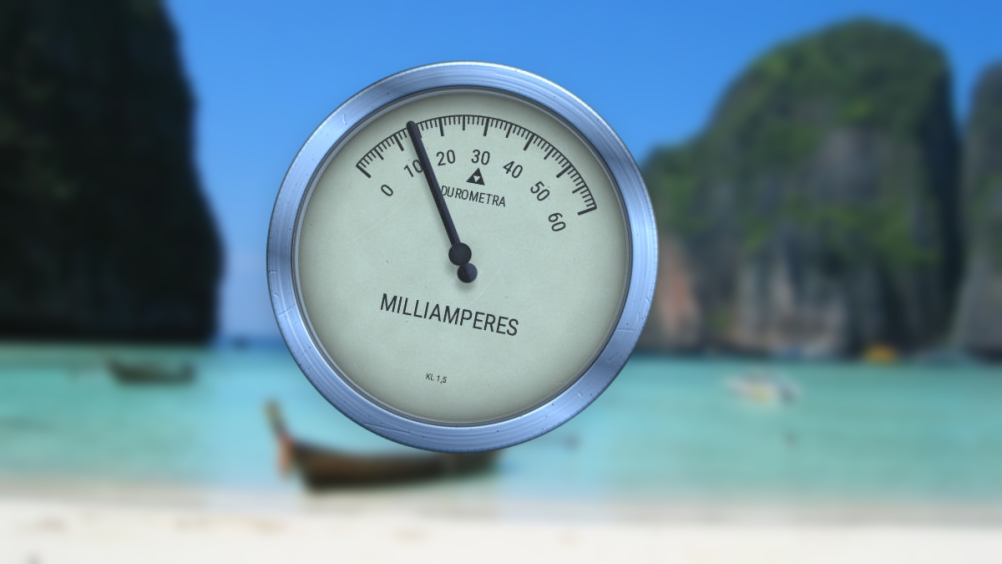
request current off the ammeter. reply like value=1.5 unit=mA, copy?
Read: value=14 unit=mA
